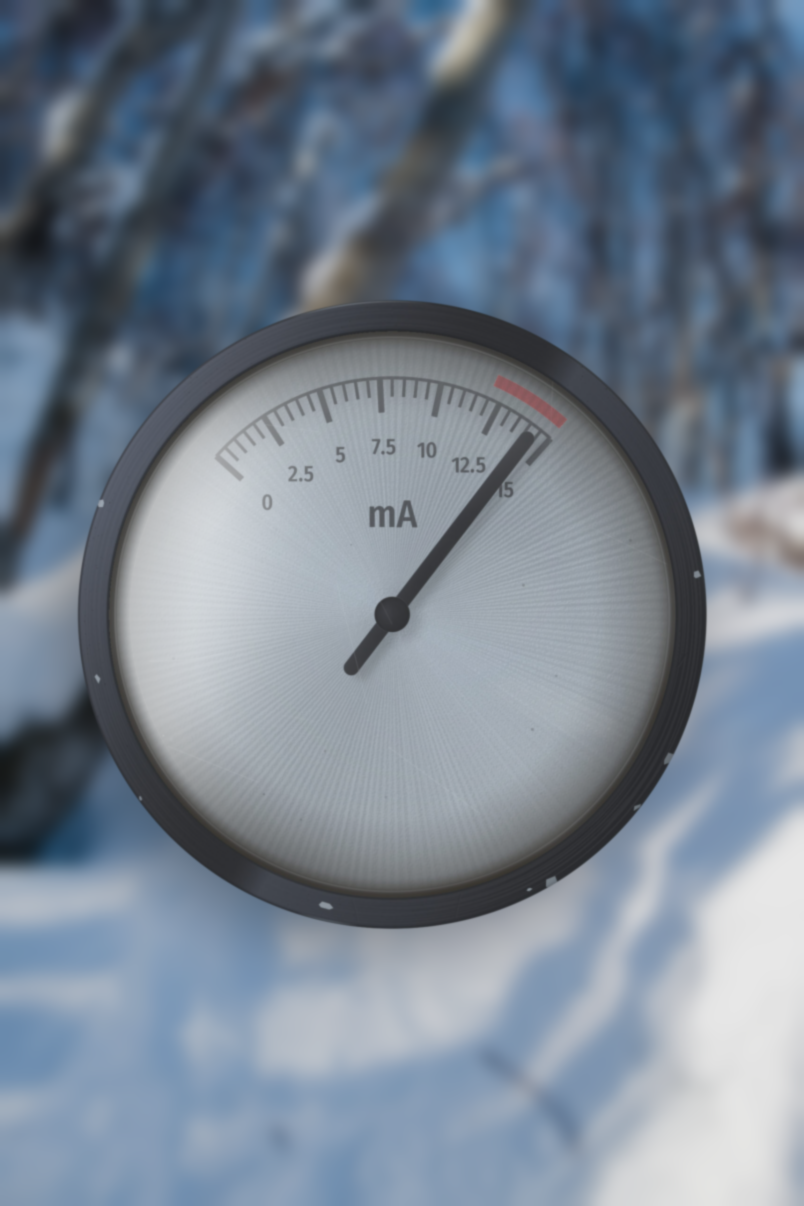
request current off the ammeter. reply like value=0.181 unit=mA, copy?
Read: value=14.25 unit=mA
